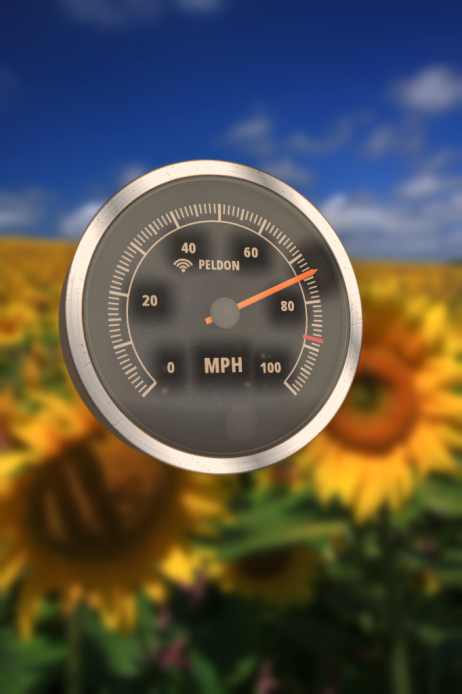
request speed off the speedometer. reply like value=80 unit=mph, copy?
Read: value=74 unit=mph
